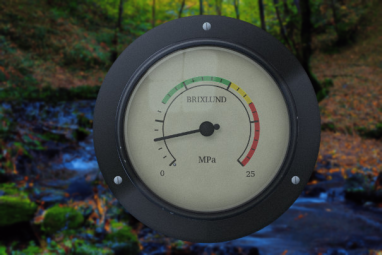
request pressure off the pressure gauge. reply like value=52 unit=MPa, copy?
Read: value=3 unit=MPa
